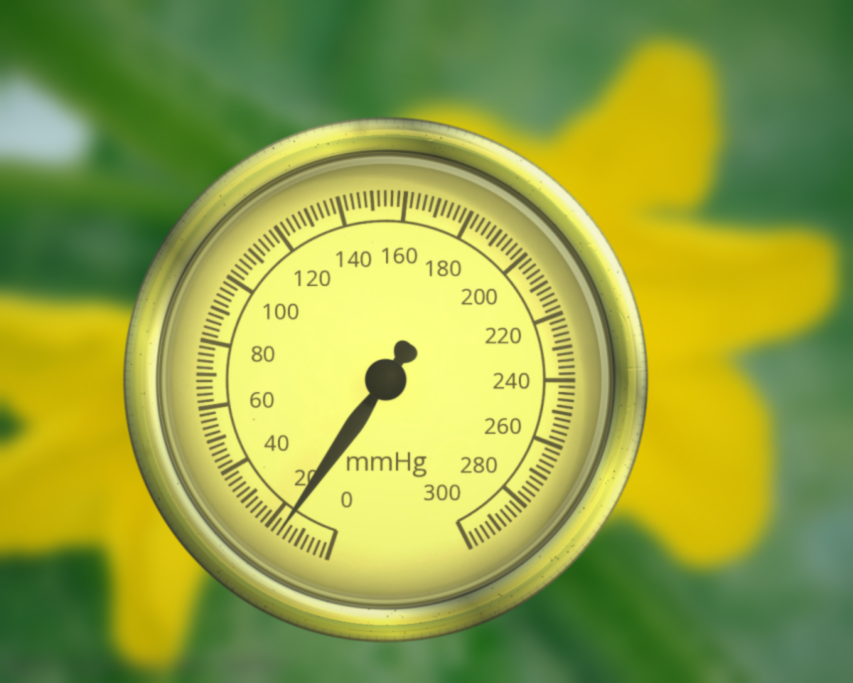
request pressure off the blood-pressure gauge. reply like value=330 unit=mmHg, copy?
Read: value=16 unit=mmHg
